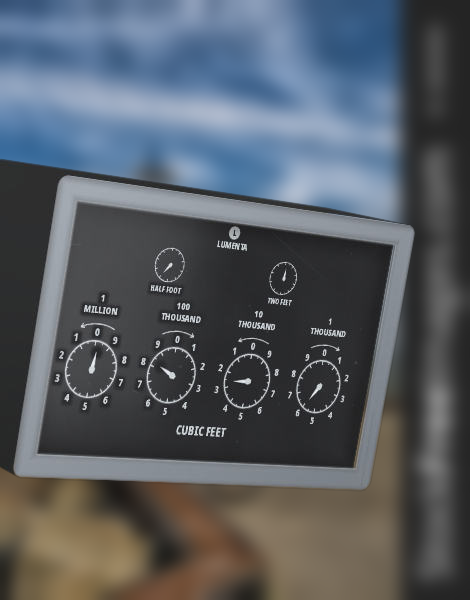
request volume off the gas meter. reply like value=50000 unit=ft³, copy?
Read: value=982600 unit=ft³
